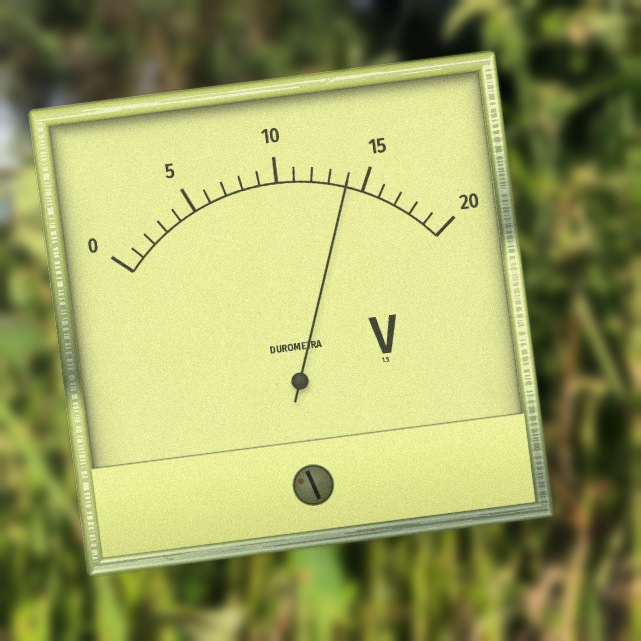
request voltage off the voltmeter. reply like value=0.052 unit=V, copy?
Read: value=14 unit=V
